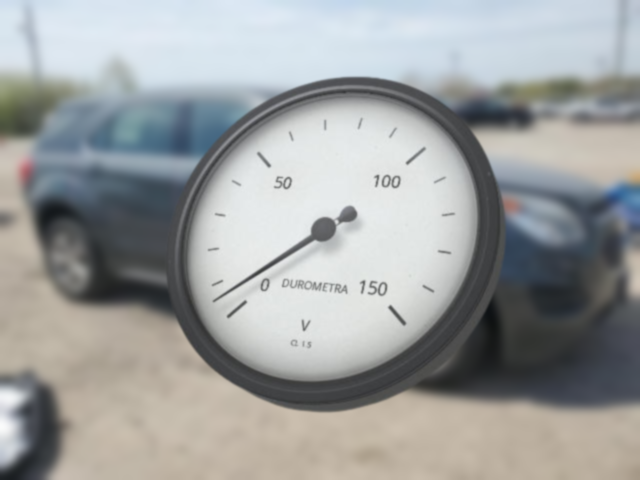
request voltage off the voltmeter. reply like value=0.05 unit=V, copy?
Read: value=5 unit=V
